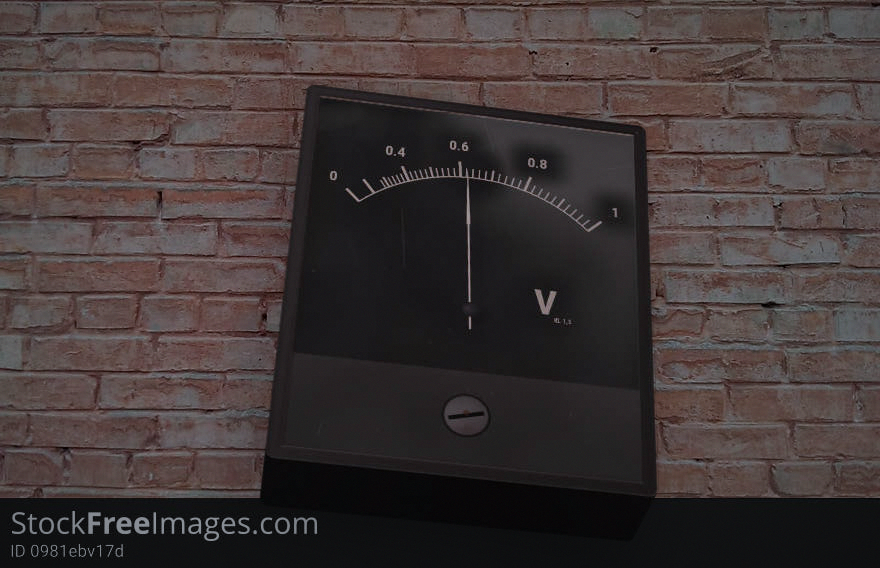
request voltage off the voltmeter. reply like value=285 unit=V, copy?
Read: value=0.62 unit=V
